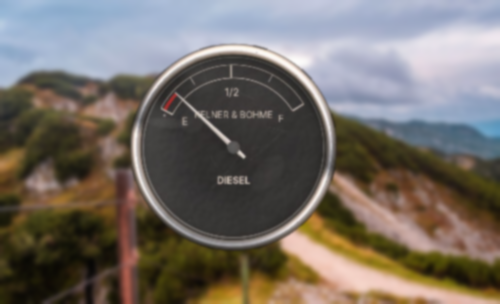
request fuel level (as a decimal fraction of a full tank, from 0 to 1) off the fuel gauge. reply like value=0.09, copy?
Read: value=0.125
